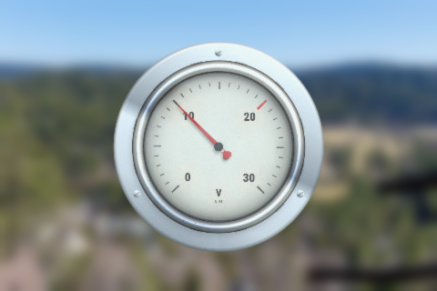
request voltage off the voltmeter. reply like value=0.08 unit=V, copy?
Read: value=10 unit=V
